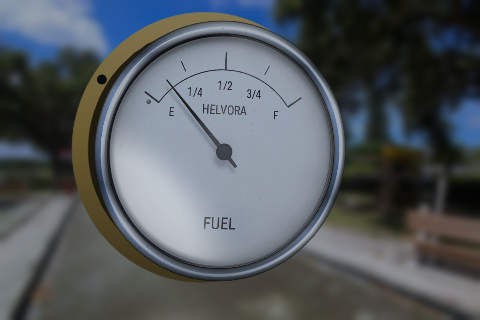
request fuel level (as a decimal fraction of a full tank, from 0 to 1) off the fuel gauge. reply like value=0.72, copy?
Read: value=0.125
